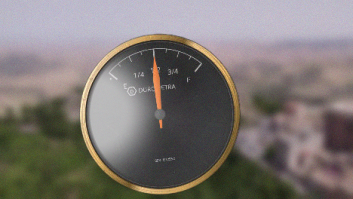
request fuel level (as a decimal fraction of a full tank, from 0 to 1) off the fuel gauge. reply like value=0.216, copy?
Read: value=0.5
